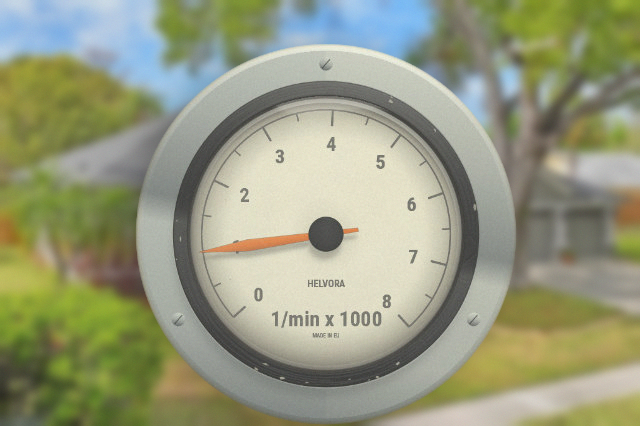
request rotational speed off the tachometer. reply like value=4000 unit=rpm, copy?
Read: value=1000 unit=rpm
